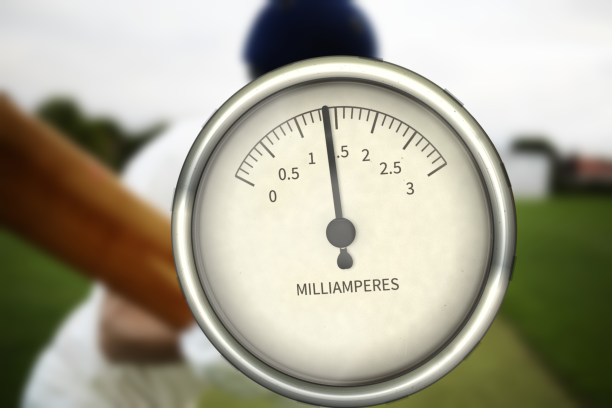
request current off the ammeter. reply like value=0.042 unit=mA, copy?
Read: value=1.4 unit=mA
